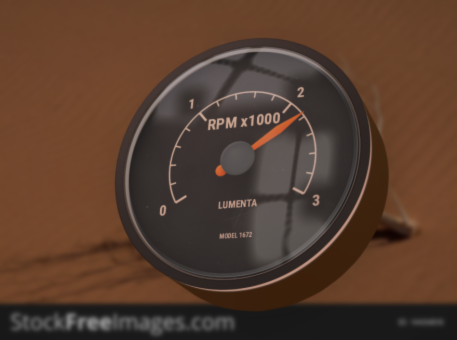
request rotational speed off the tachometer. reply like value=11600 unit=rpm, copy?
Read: value=2200 unit=rpm
